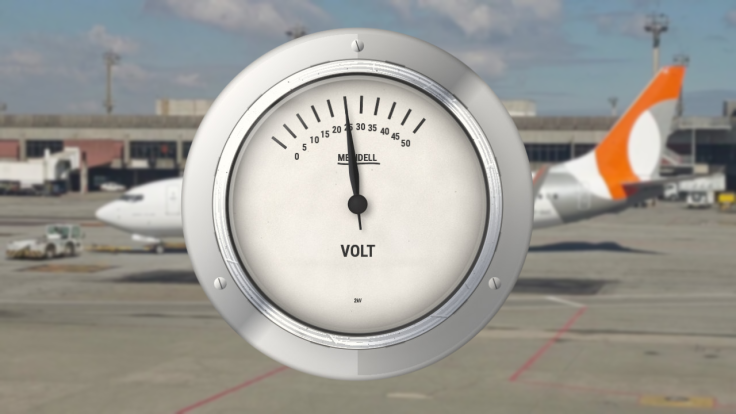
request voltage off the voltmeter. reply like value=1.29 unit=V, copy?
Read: value=25 unit=V
